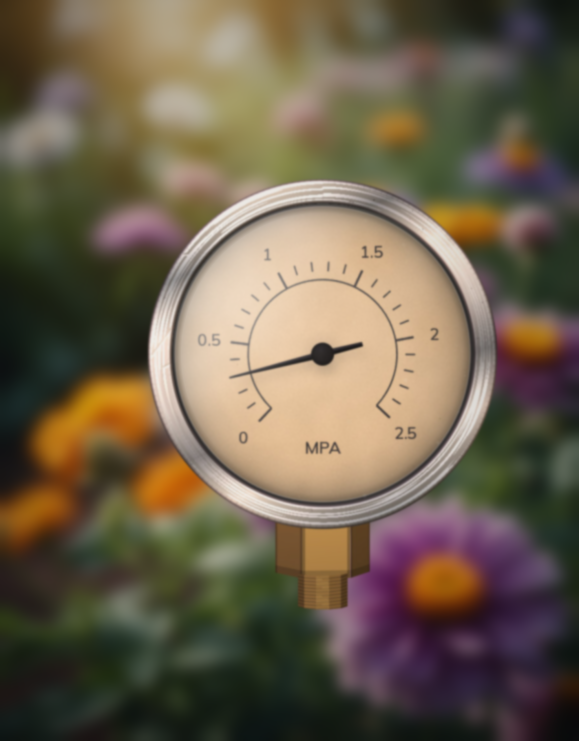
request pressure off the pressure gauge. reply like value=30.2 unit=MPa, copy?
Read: value=0.3 unit=MPa
